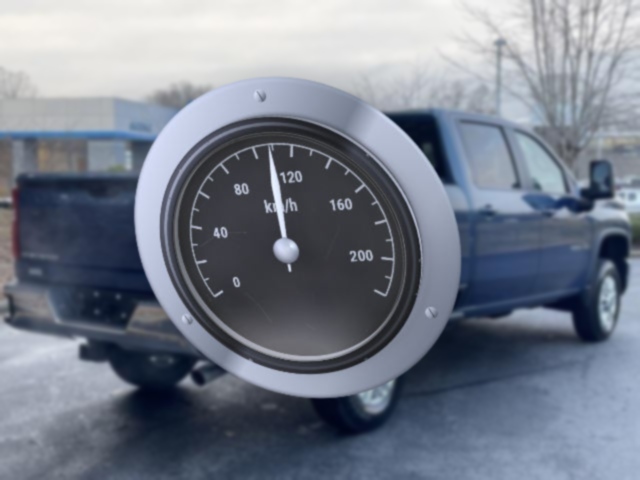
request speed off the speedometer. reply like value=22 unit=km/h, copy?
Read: value=110 unit=km/h
